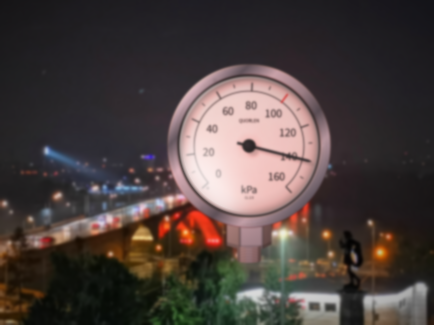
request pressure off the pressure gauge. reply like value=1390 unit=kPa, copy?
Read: value=140 unit=kPa
